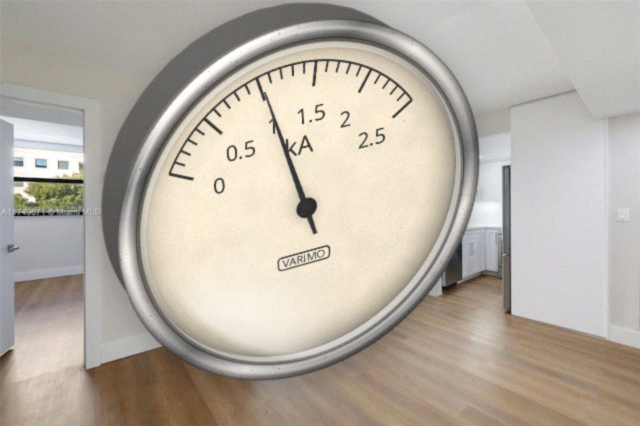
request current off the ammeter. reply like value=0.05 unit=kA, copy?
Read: value=1 unit=kA
